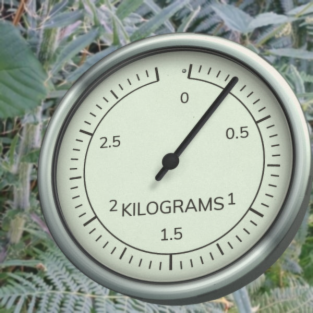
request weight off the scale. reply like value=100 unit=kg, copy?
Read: value=0.25 unit=kg
